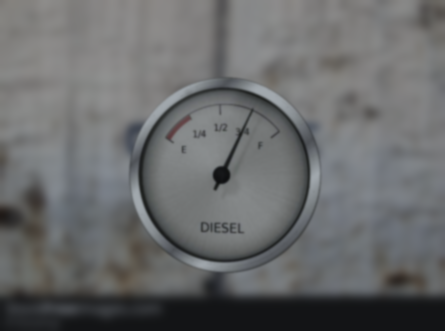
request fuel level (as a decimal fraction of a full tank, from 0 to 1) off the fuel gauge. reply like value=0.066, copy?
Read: value=0.75
